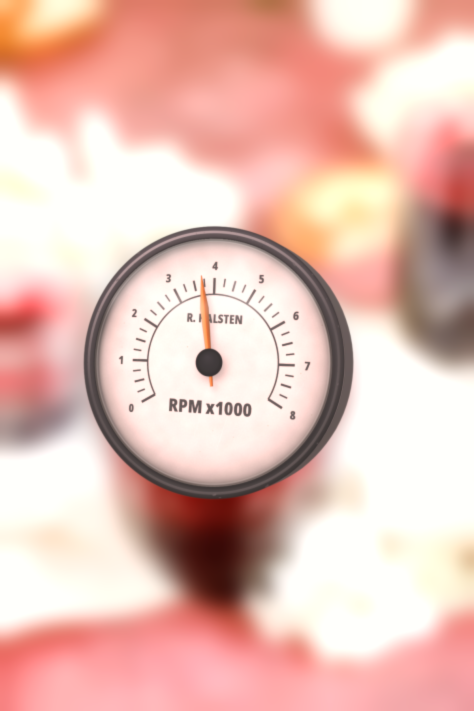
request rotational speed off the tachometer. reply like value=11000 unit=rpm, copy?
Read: value=3750 unit=rpm
